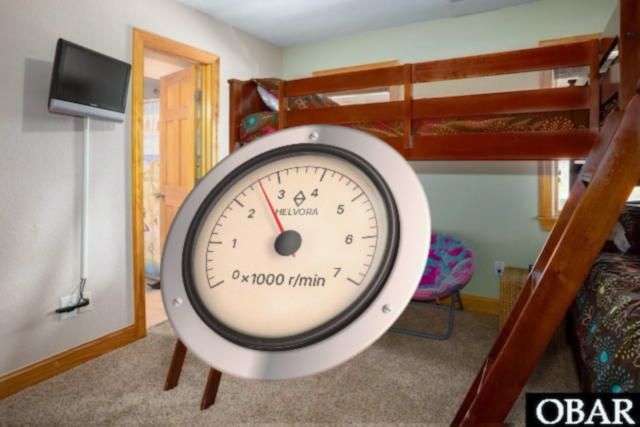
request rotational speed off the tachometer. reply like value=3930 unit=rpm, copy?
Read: value=2600 unit=rpm
